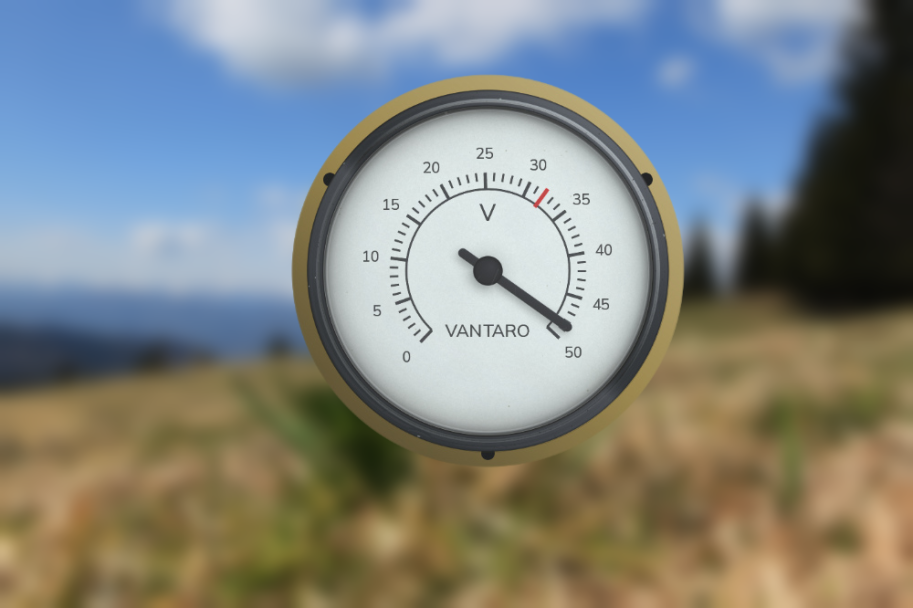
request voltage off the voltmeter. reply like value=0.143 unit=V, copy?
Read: value=48.5 unit=V
